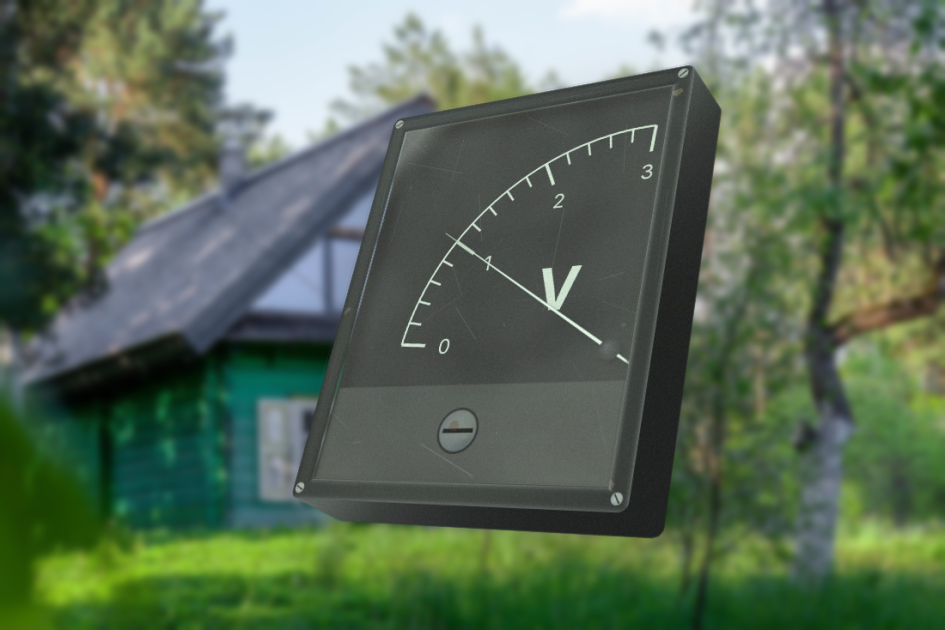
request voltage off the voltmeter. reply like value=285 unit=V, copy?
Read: value=1 unit=V
